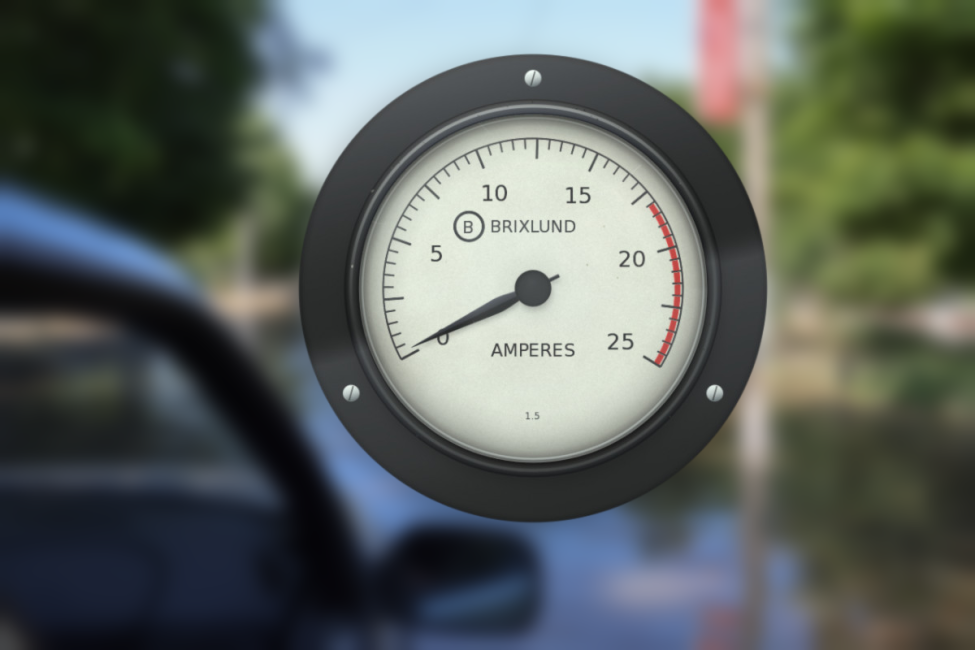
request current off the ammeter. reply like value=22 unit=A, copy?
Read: value=0.25 unit=A
